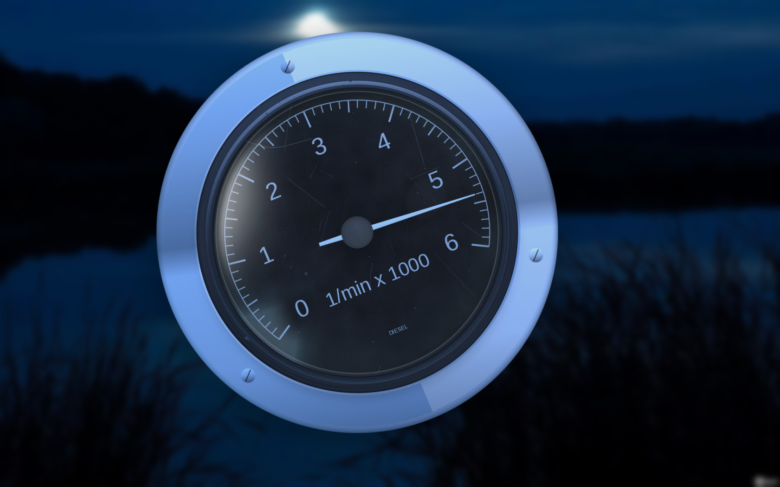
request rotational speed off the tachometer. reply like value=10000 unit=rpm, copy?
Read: value=5400 unit=rpm
